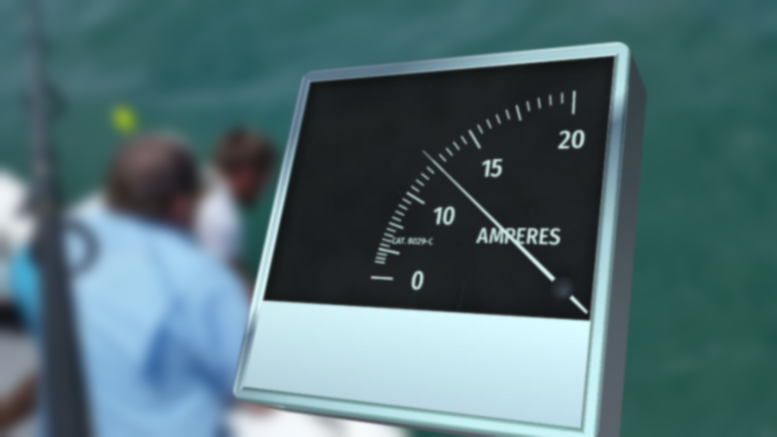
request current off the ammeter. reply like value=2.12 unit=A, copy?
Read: value=12.5 unit=A
